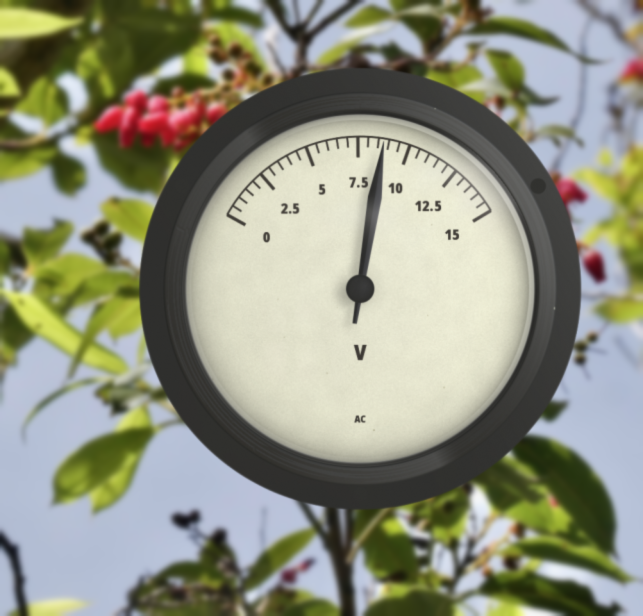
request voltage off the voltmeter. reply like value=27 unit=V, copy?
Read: value=8.75 unit=V
